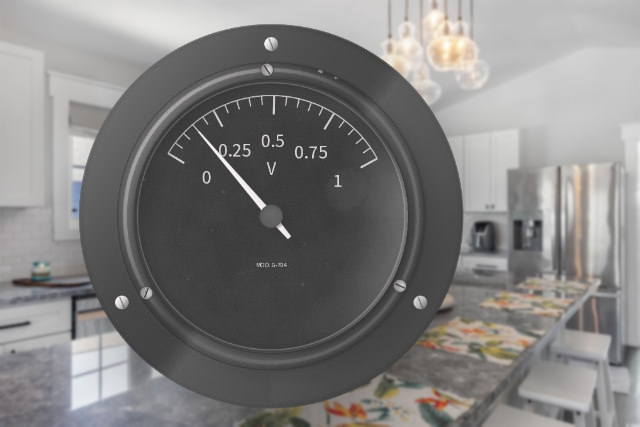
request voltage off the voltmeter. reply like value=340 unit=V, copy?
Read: value=0.15 unit=V
